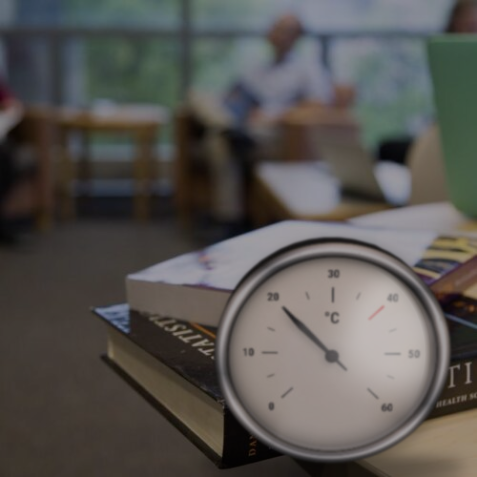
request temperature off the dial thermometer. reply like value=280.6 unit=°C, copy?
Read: value=20 unit=°C
